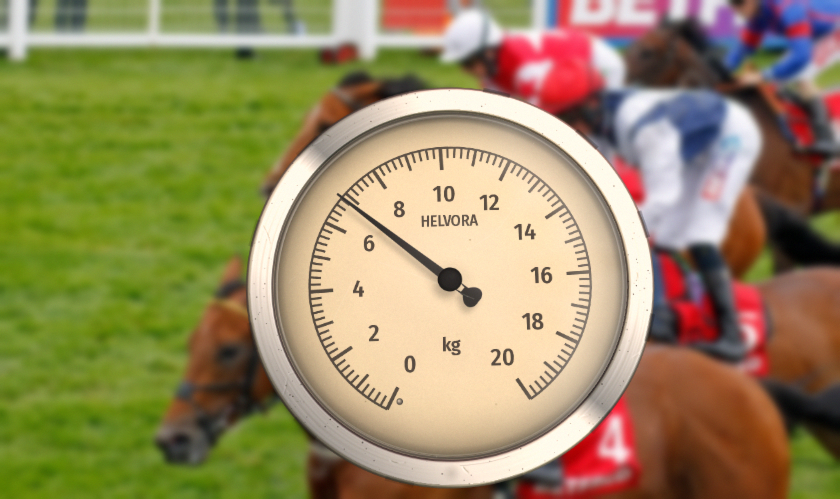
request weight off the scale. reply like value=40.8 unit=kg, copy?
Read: value=6.8 unit=kg
